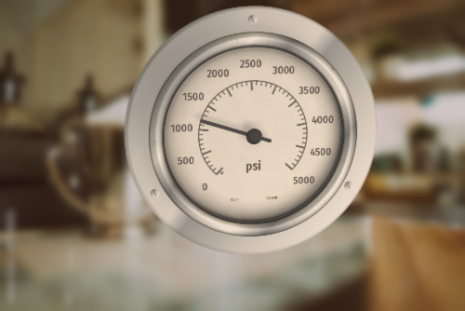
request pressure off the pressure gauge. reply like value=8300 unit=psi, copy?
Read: value=1200 unit=psi
